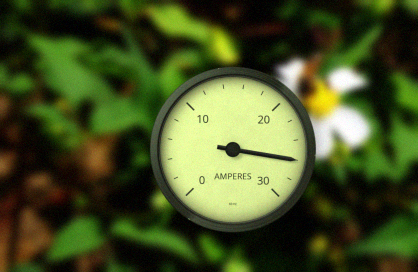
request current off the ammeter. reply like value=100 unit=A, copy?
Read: value=26 unit=A
